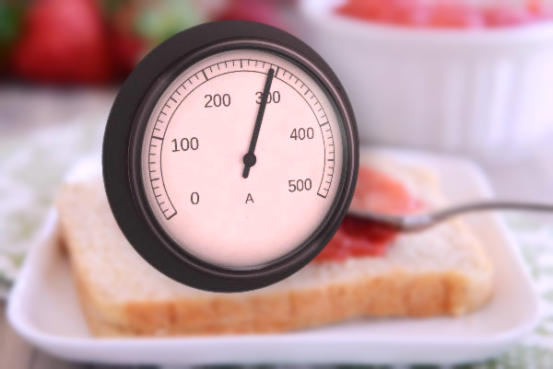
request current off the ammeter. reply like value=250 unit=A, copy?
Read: value=290 unit=A
